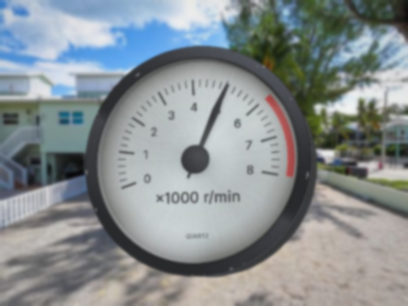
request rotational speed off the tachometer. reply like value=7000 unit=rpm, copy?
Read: value=5000 unit=rpm
